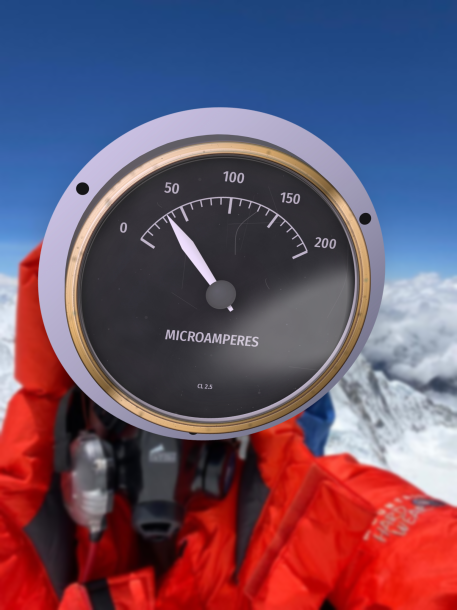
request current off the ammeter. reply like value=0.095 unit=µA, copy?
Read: value=35 unit=µA
